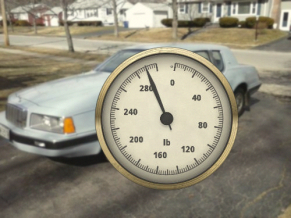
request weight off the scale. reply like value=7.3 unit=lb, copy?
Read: value=290 unit=lb
